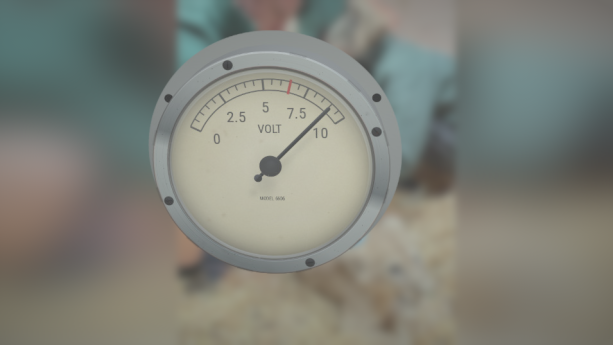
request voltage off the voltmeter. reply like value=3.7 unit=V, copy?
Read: value=9 unit=V
